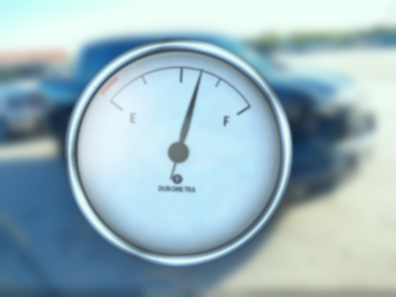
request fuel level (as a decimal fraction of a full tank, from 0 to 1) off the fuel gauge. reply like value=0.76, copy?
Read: value=0.625
